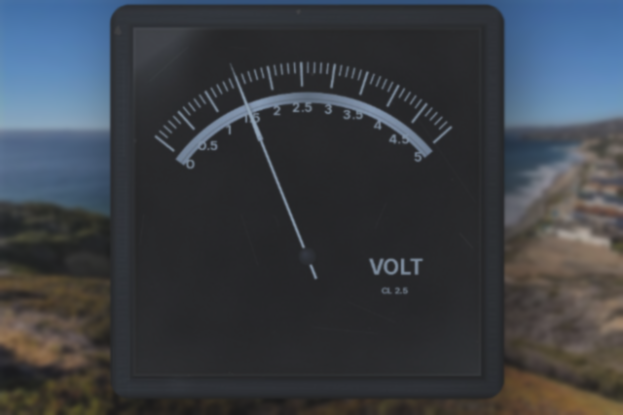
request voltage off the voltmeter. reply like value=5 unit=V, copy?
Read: value=1.5 unit=V
